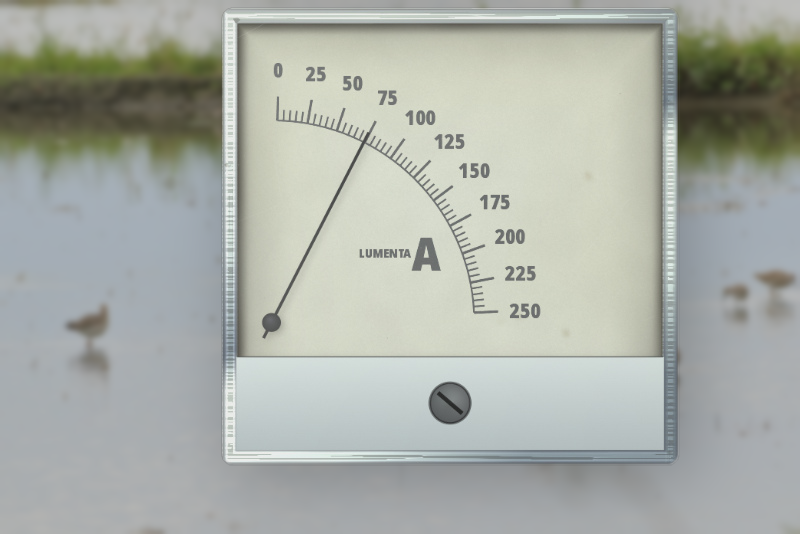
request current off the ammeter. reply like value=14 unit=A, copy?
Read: value=75 unit=A
